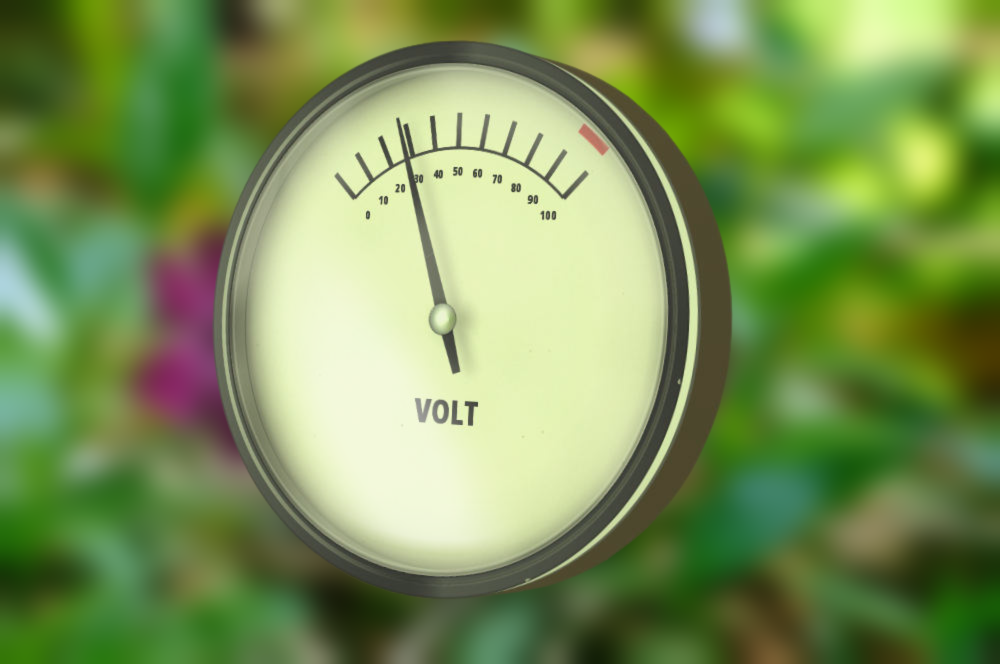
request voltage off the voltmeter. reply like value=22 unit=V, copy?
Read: value=30 unit=V
